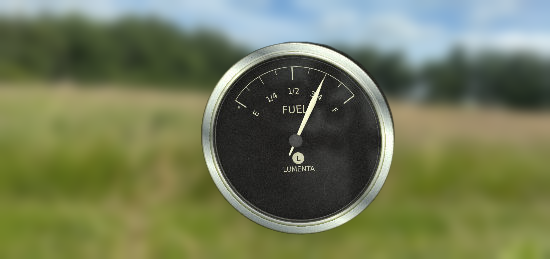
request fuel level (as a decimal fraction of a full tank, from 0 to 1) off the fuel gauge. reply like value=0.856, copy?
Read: value=0.75
